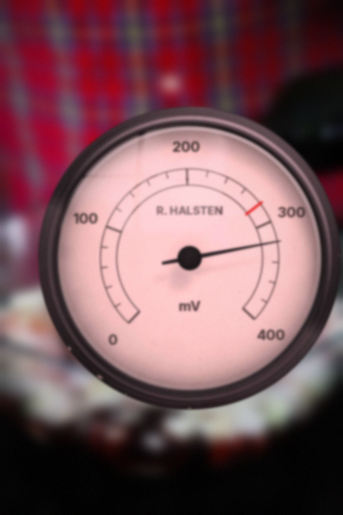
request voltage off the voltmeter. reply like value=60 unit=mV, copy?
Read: value=320 unit=mV
